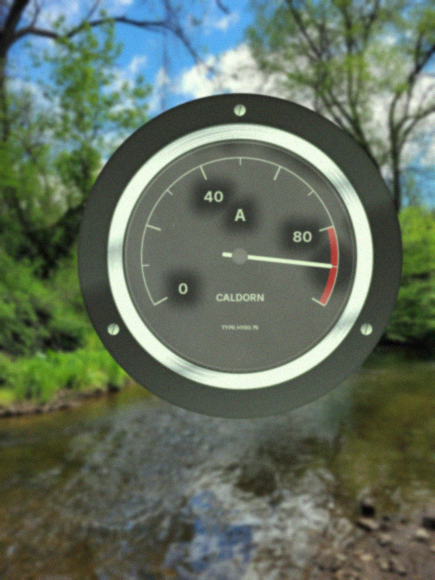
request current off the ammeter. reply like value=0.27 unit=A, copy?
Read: value=90 unit=A
